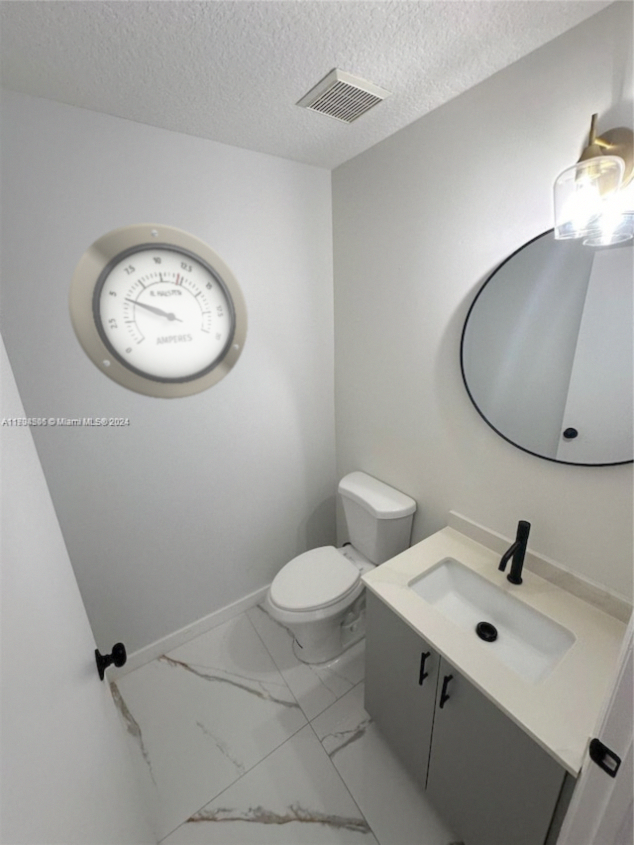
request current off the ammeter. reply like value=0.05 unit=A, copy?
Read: value=5 unit=A
